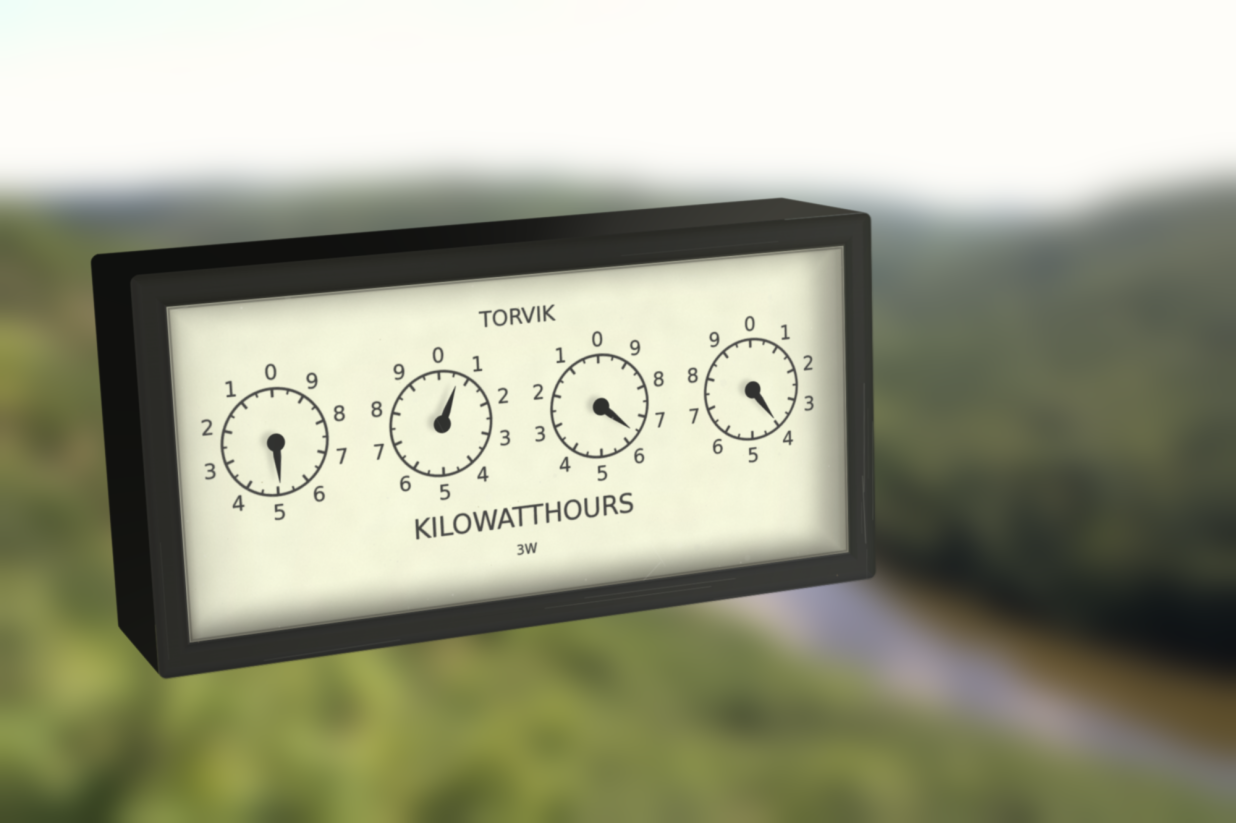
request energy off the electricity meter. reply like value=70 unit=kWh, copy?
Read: value=5064 unit=kWh
